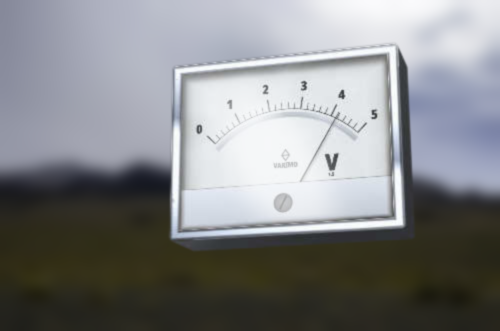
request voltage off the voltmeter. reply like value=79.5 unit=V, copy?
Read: value=4.2 unit=V
